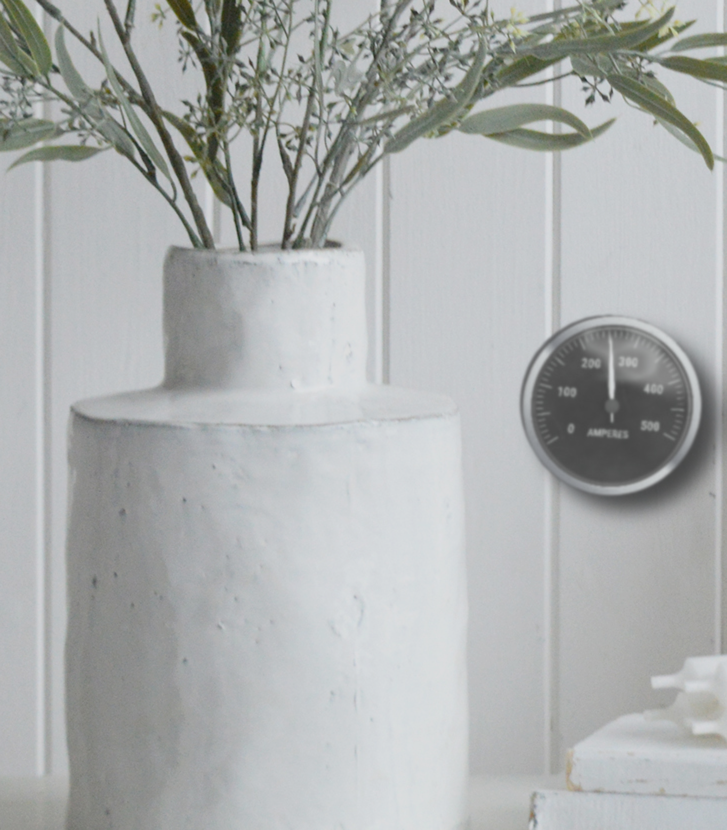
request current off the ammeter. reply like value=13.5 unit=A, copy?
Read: value=250 unit=A
